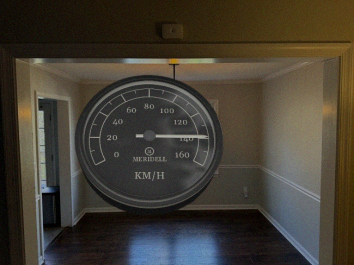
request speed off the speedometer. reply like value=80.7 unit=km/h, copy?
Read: value=140 unit=km/h
